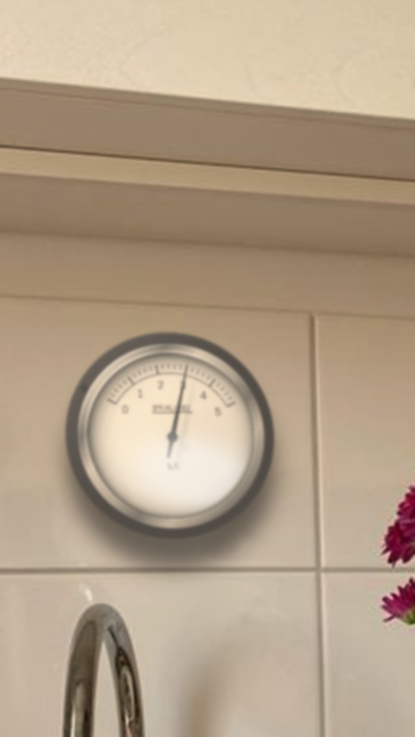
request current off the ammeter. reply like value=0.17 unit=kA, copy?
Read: value=3 unit=kA
